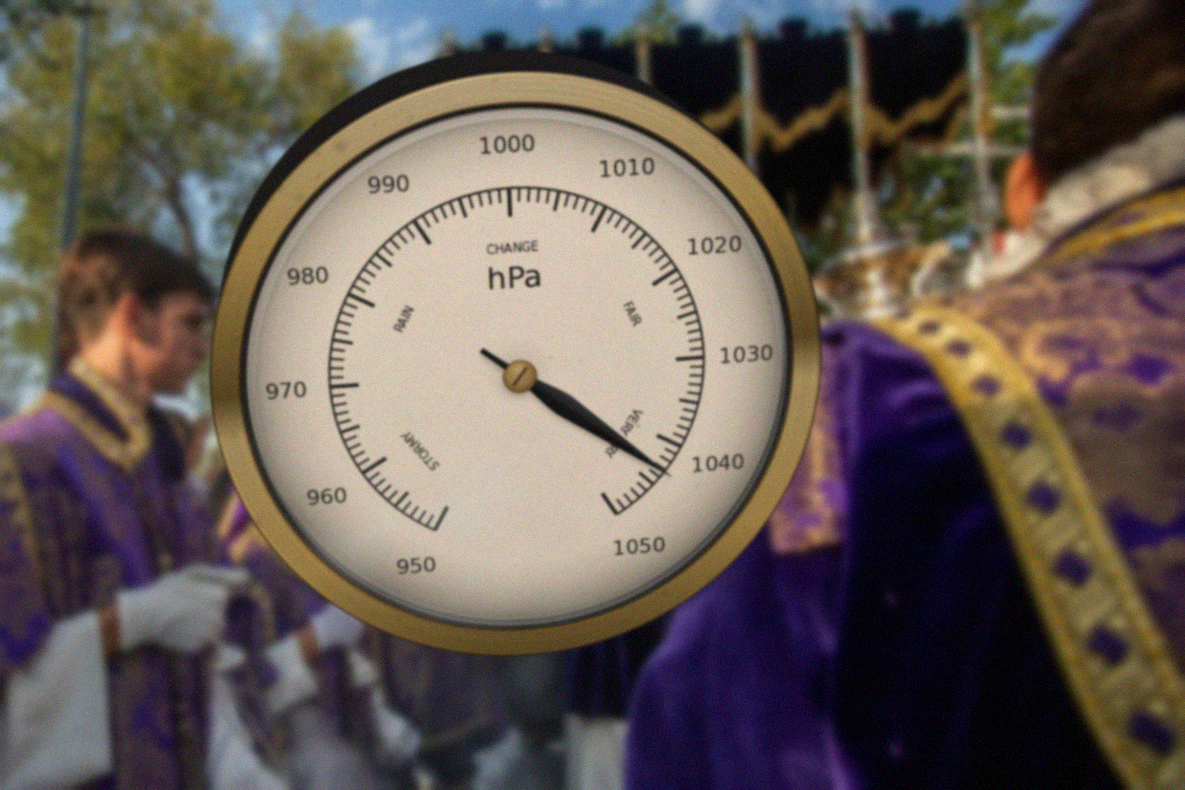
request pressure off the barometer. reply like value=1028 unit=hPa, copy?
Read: value=1043 unit=hPa
